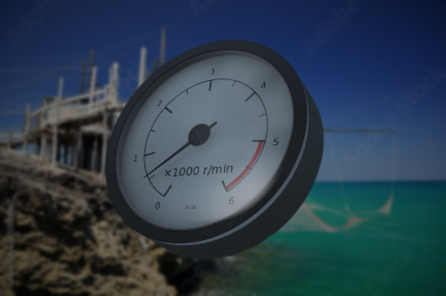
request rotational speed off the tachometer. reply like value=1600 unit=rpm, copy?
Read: value=500 unit=rpm
